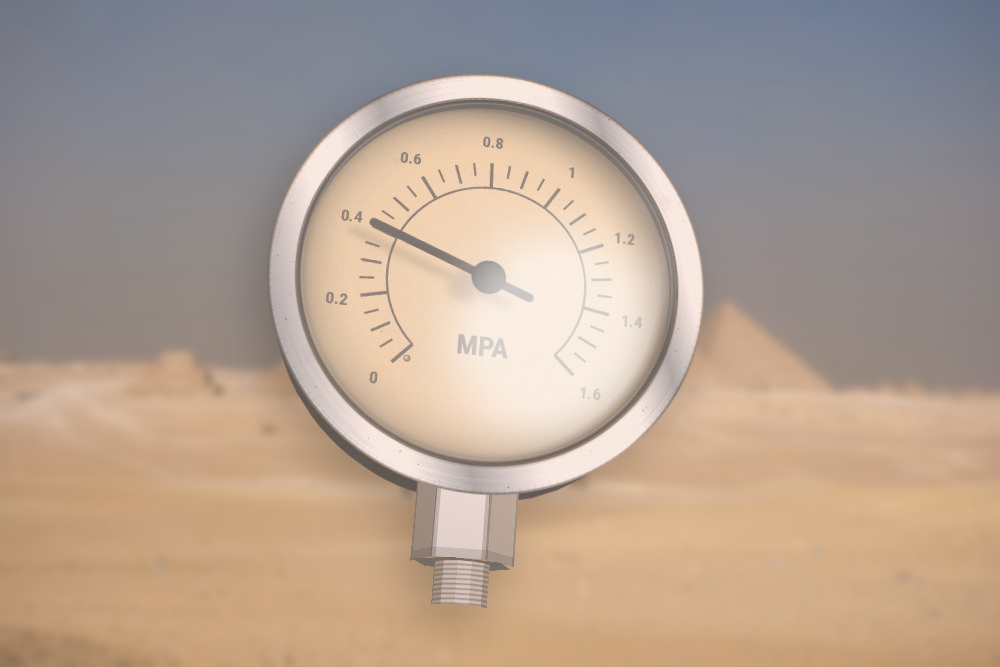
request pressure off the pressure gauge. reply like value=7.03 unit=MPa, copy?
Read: value=0.4 unit=MPa
